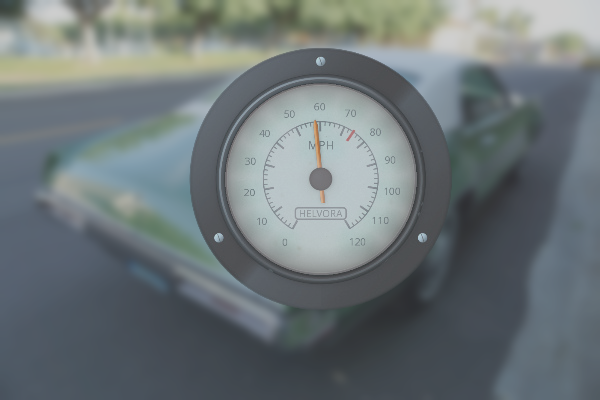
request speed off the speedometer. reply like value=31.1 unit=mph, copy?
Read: value=58 unit=mph
